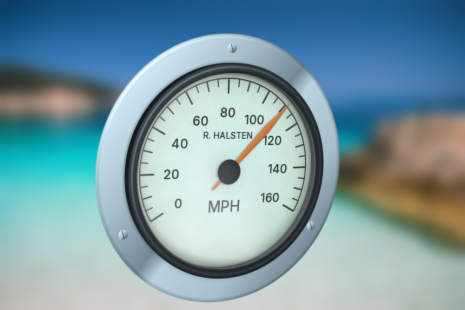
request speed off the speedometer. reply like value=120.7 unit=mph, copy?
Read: value=110 unit=mph
